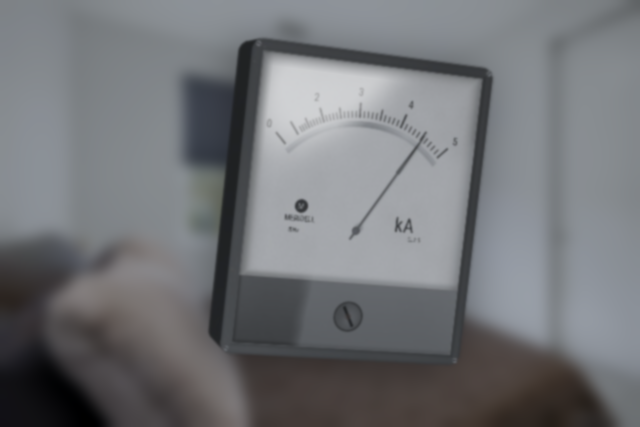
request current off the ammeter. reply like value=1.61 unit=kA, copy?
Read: value=4.5 unit=kA
